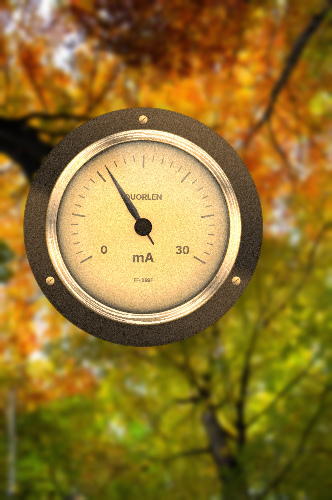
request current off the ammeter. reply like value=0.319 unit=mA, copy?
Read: value=11 unit=mA
